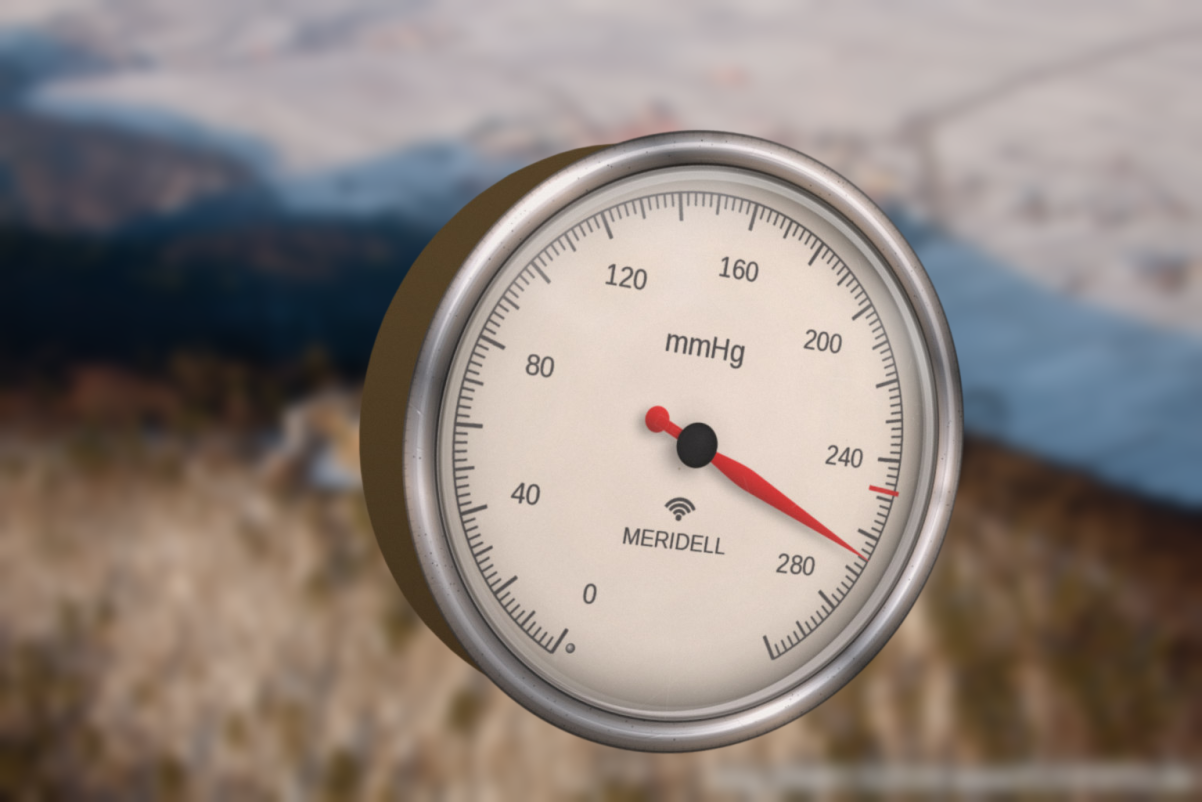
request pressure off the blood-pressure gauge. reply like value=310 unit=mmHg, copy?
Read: value=266 unit=mmHg
